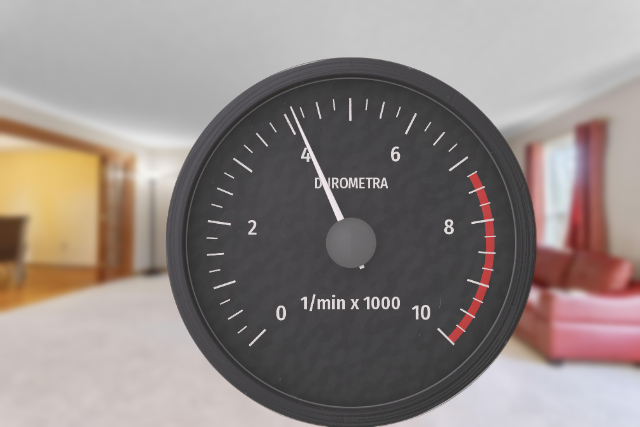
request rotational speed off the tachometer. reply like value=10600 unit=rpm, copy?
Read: value=4125 unit=rpm
